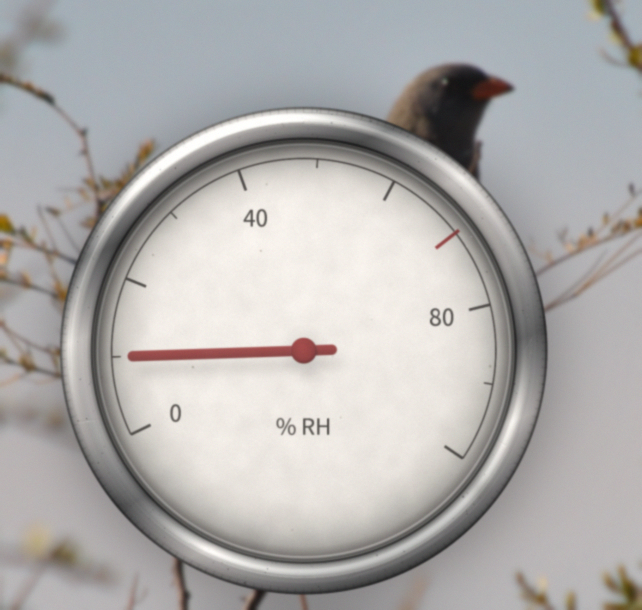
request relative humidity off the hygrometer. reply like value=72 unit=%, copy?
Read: value=10 unit=%
